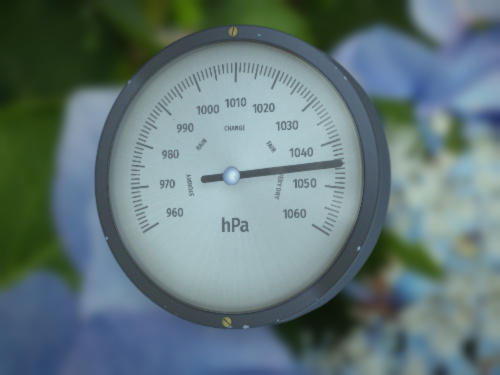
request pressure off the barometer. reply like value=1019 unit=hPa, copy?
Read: value=1045 unit=hPa
